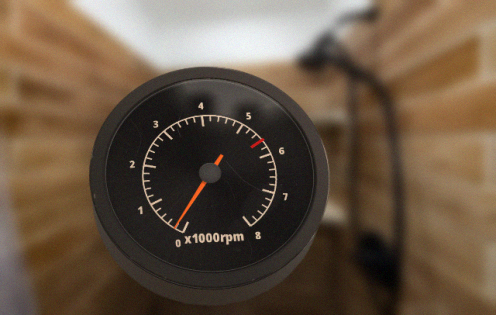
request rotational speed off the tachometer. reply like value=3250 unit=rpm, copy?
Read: value=200 unit=rpm
